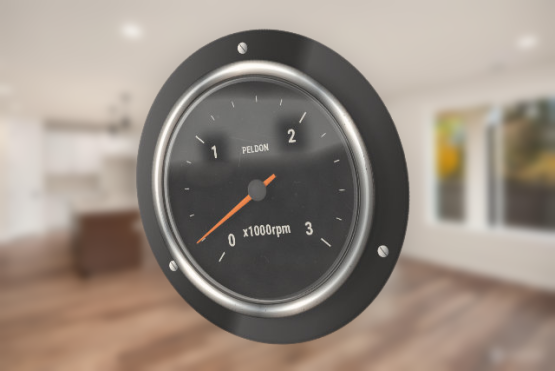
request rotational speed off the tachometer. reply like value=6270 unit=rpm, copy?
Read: value=200 unit=rpm
